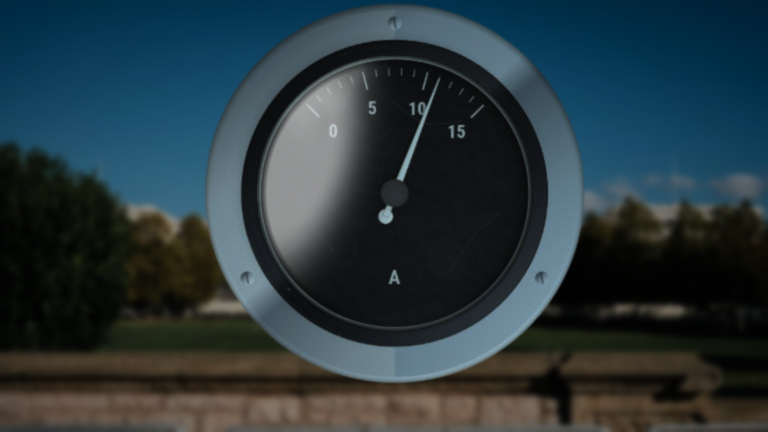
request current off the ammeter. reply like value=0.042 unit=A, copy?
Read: value=11 unit=A
